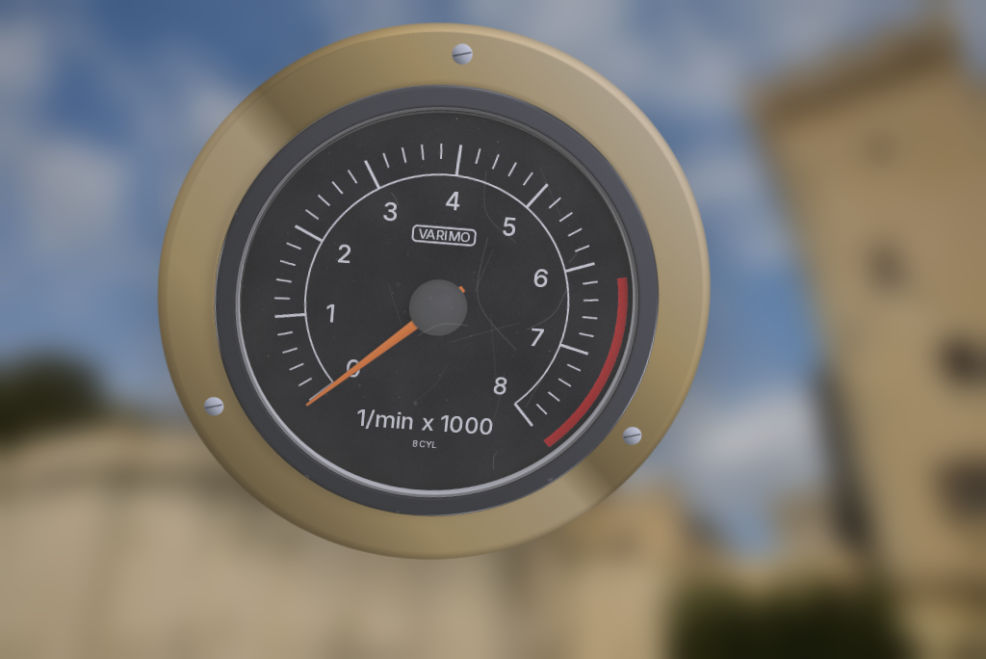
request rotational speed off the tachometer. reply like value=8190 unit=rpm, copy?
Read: value=0 unit=rpm
